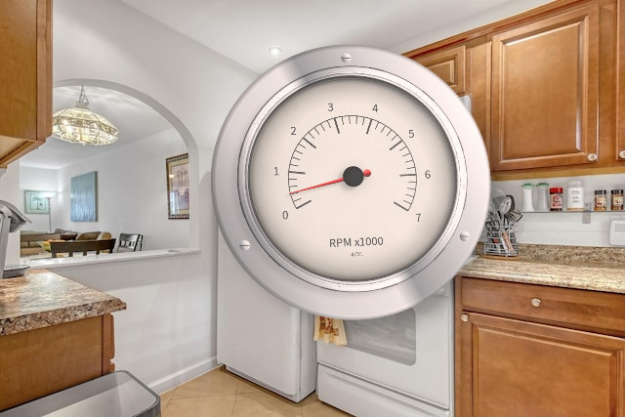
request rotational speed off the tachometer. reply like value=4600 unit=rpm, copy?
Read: value=400 unit=rpm
